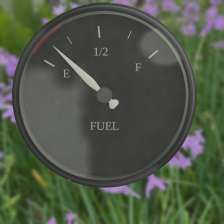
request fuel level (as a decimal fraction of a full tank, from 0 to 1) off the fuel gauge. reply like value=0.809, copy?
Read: value=0.125
